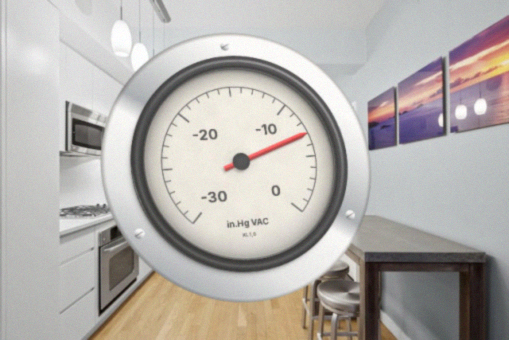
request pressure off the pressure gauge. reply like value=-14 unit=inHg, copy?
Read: value=-7 unit=inHg
